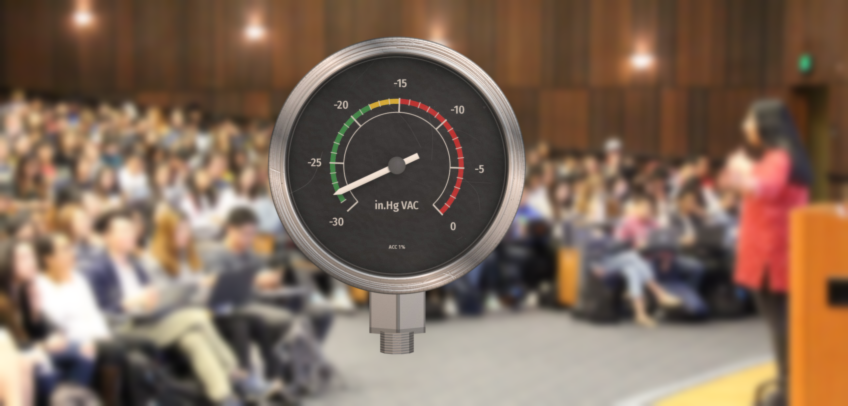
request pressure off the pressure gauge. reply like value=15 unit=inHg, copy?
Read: value=-28 unit=inHg
